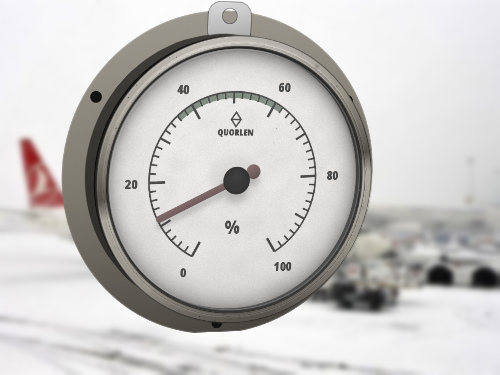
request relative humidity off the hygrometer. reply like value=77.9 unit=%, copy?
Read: value=12 unit=%
